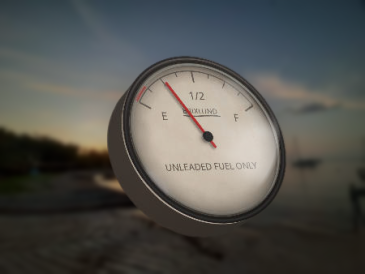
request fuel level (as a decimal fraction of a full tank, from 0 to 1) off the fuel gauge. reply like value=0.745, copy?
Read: value=0.25
